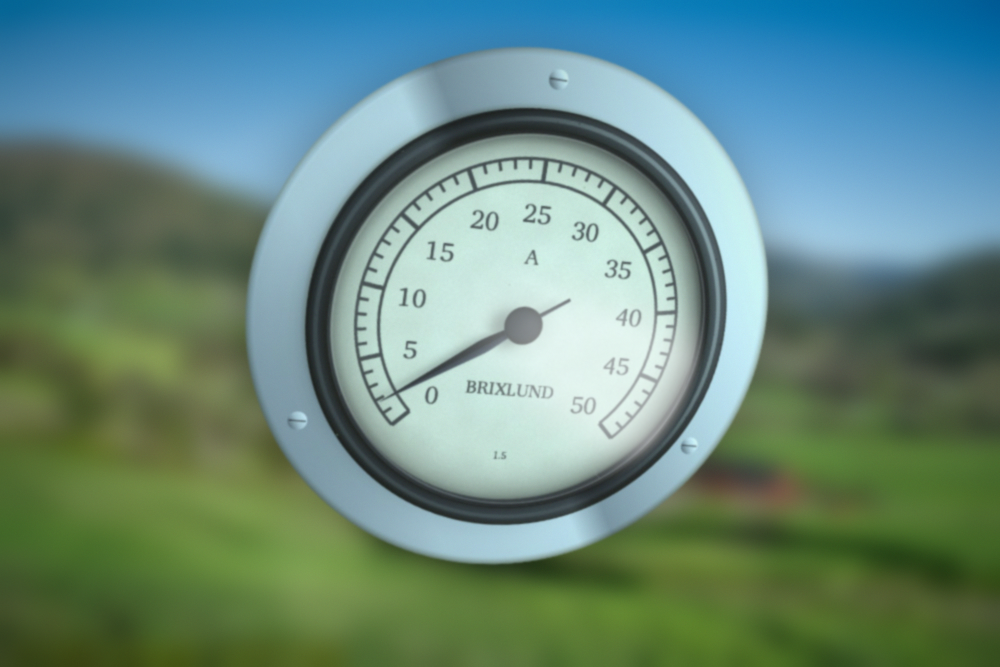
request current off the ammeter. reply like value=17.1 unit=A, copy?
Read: value=2 unit=A
